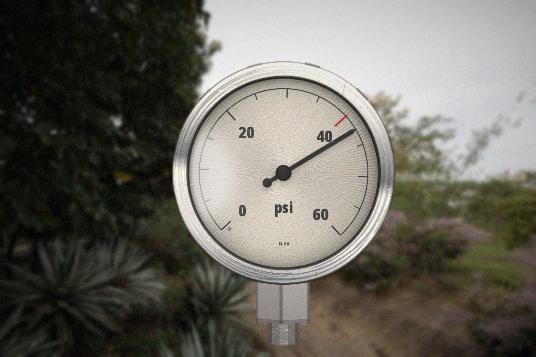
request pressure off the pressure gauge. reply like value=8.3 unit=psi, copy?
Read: value=42.5 unit=psi
